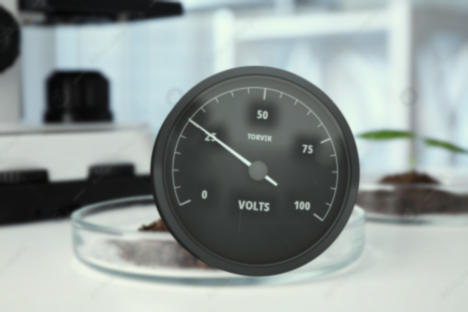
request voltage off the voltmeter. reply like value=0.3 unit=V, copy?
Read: value=25 unit=V
